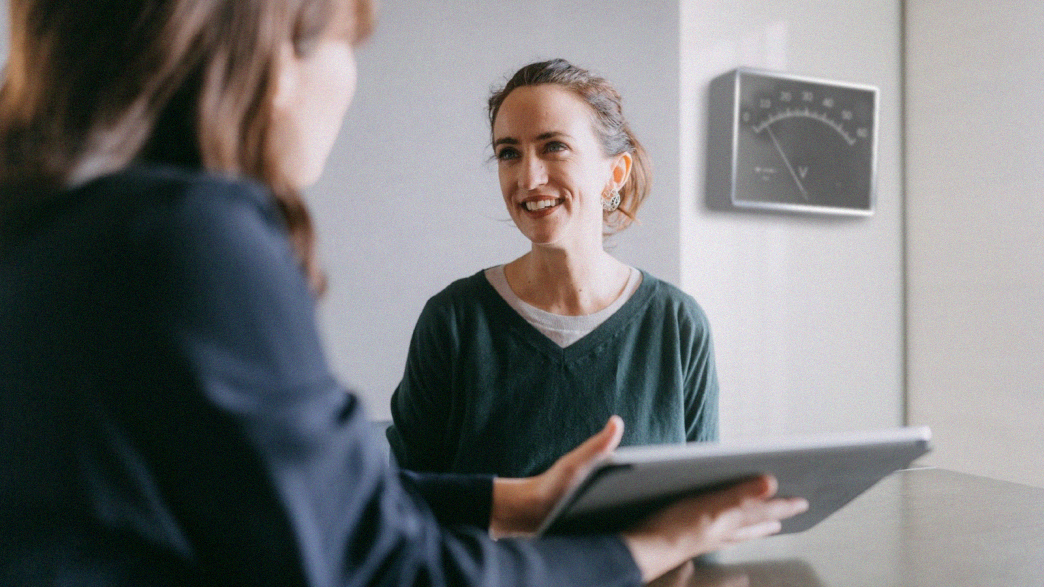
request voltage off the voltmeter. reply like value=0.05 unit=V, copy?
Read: value=5 unit=V
